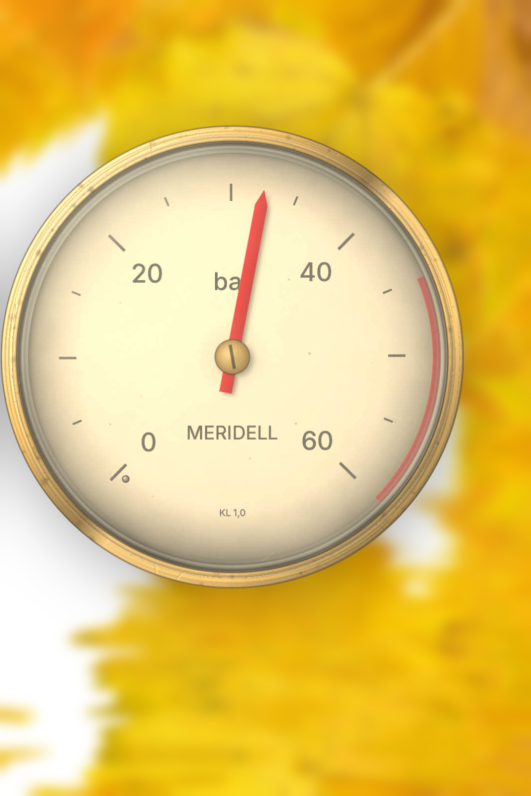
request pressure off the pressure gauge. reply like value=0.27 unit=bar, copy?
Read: value=32.5 unit=bar
